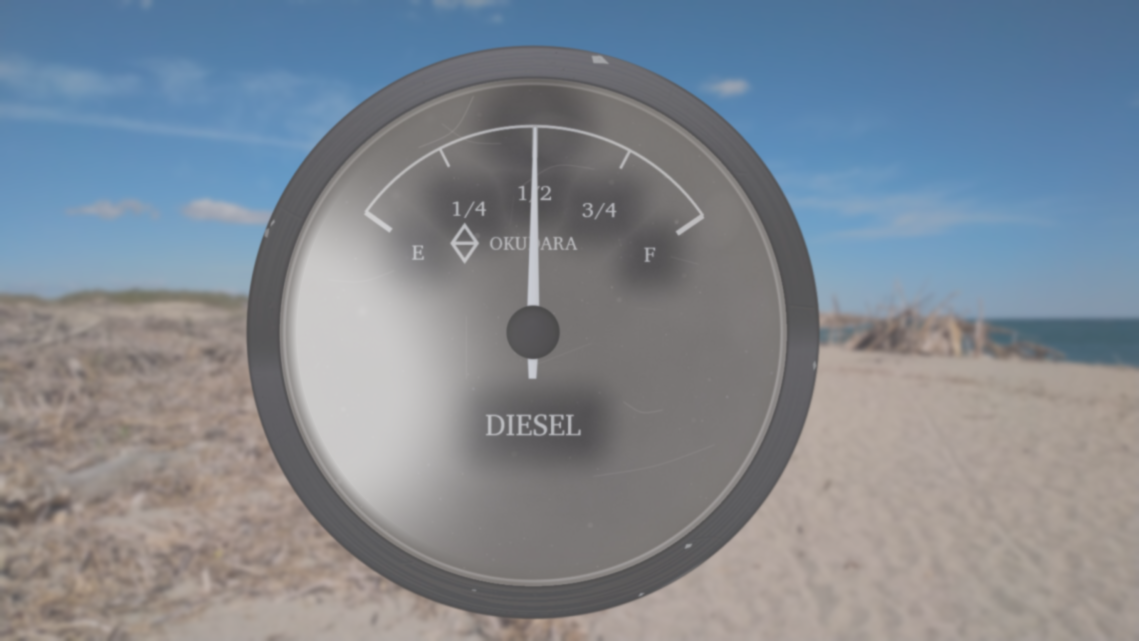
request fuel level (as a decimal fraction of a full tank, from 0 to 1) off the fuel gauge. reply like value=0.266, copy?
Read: value=0.5
